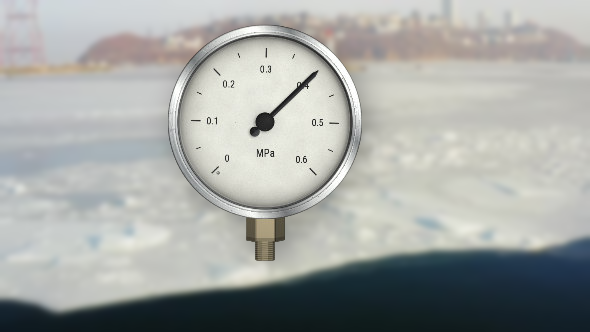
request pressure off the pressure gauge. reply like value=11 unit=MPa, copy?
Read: value=0.4 unit=MPa
